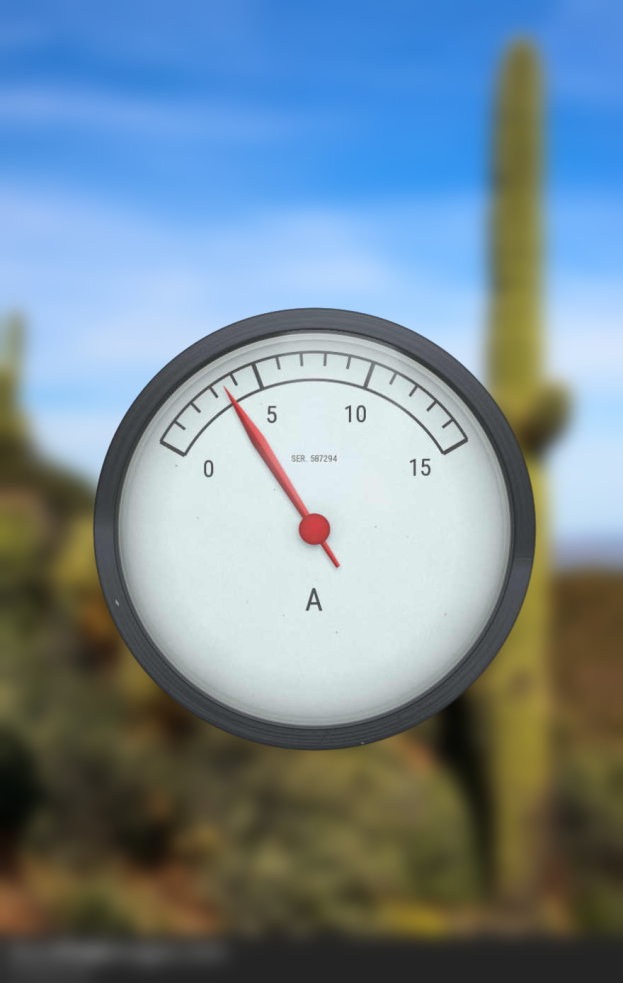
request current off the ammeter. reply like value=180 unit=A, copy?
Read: value=3.5 unit=A
